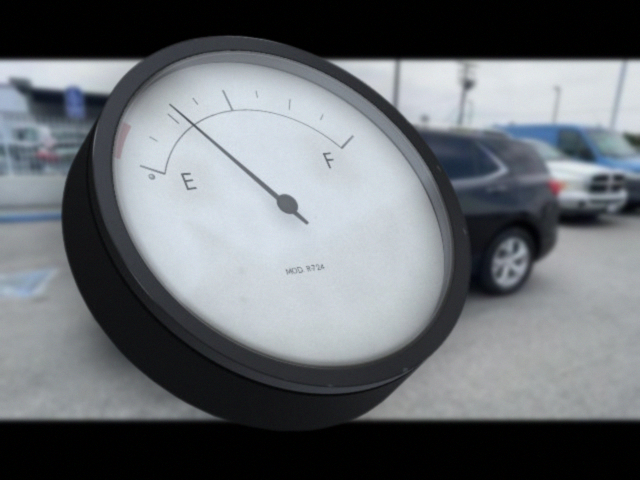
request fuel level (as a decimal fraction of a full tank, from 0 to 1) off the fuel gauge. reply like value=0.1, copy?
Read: value=0.25
